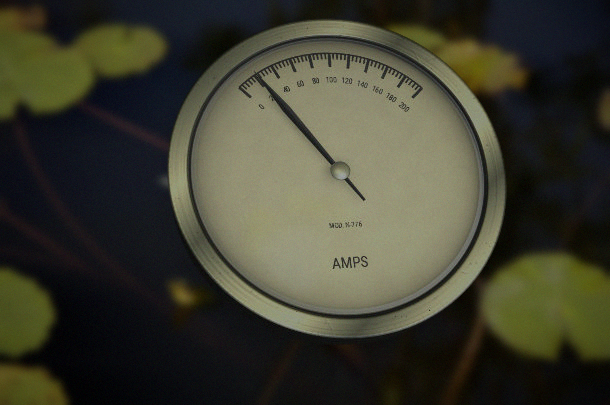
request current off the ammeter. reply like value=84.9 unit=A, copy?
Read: value=20 unit=A
